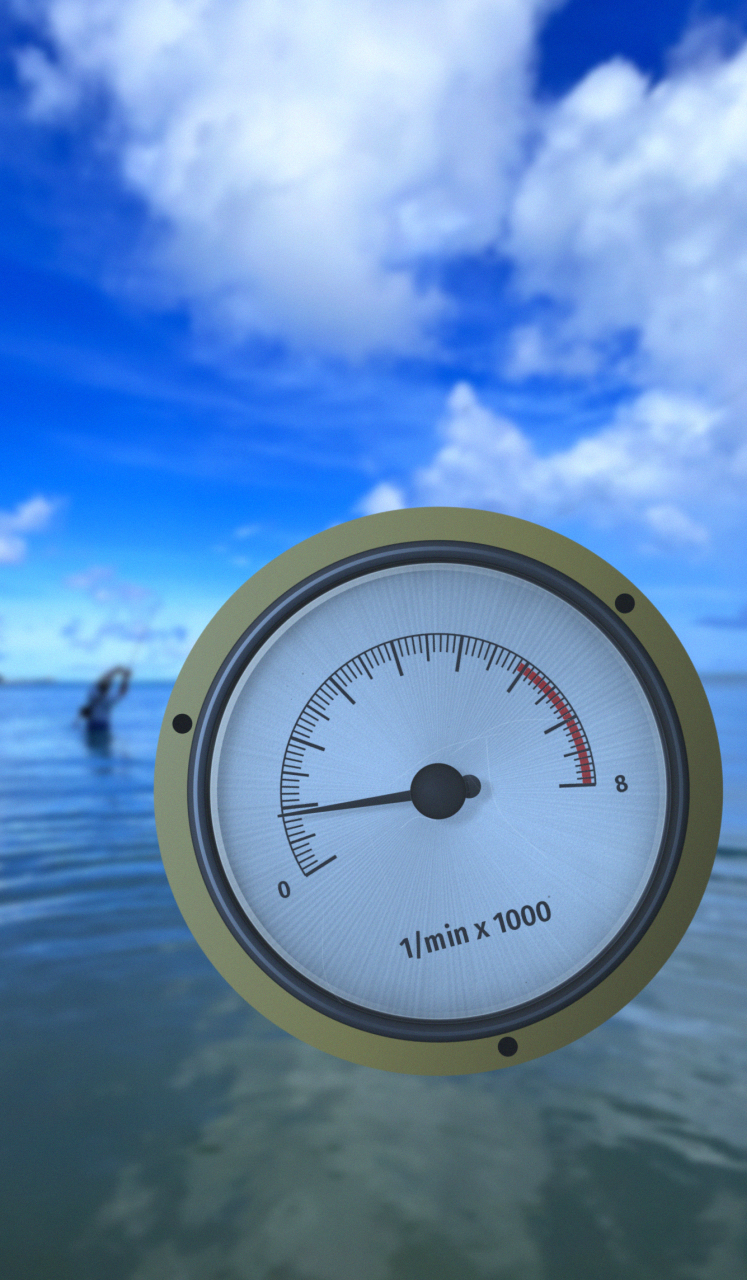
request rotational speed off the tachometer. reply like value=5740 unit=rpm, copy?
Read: value=900 unit=rpm
